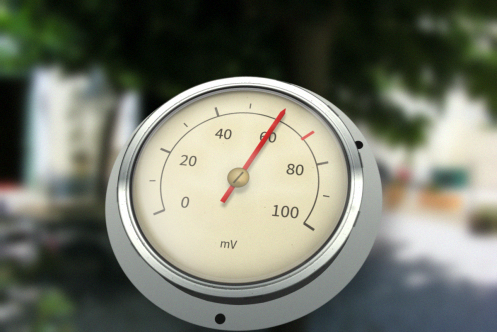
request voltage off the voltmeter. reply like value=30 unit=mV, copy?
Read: value=60 unit=mV
